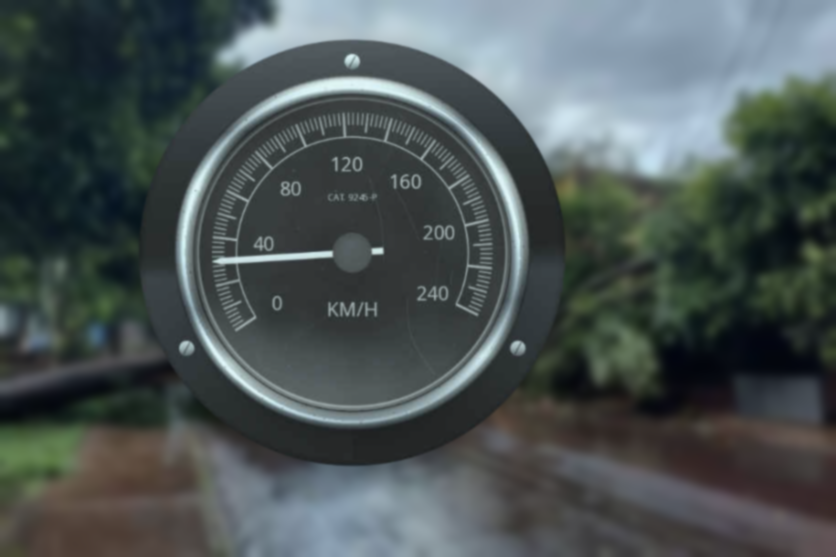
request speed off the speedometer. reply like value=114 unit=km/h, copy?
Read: value=30 unit=km/h
